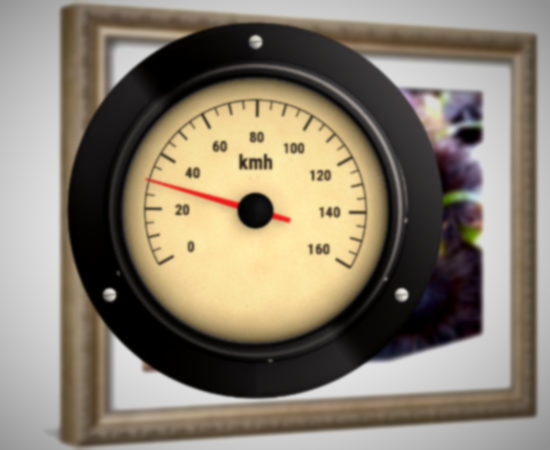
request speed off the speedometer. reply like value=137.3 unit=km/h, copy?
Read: value=30 unit=km/h
